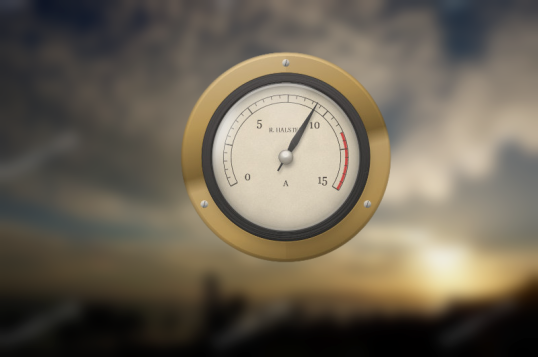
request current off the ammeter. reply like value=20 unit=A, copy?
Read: value=9.25 unit=A
